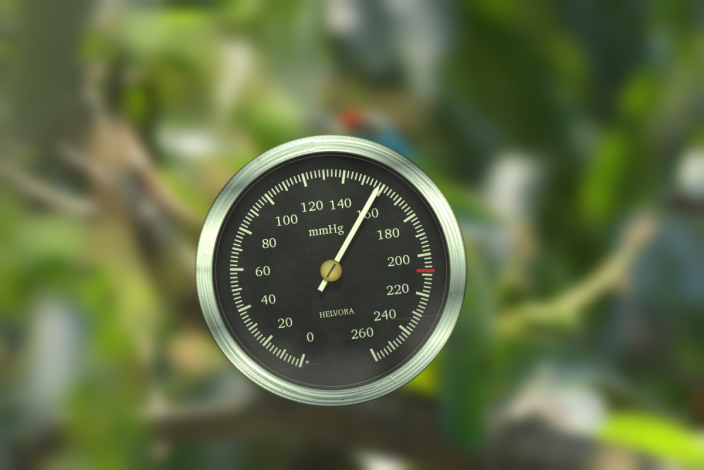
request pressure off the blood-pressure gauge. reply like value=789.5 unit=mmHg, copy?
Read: value=158 unit=mmHg
